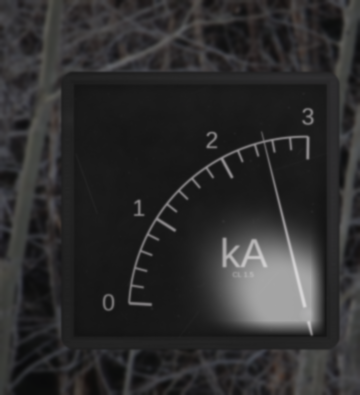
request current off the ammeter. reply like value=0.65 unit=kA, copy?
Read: value=2.5 unit=kA
